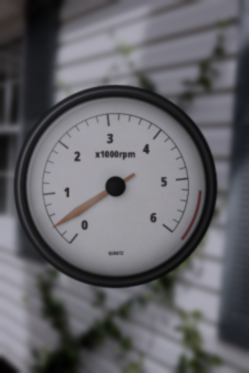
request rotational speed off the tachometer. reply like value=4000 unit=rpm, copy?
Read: value=400 unit=rpm
